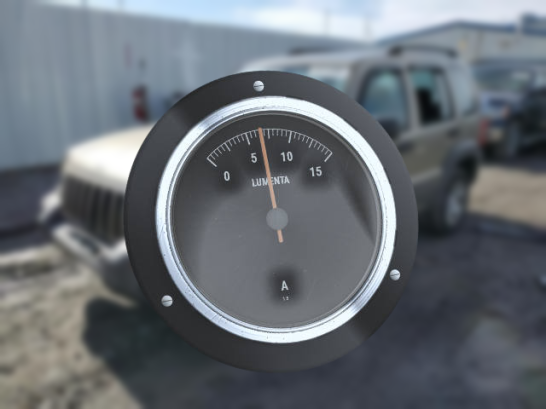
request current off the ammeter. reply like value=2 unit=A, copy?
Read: value=6.5 unit=A
